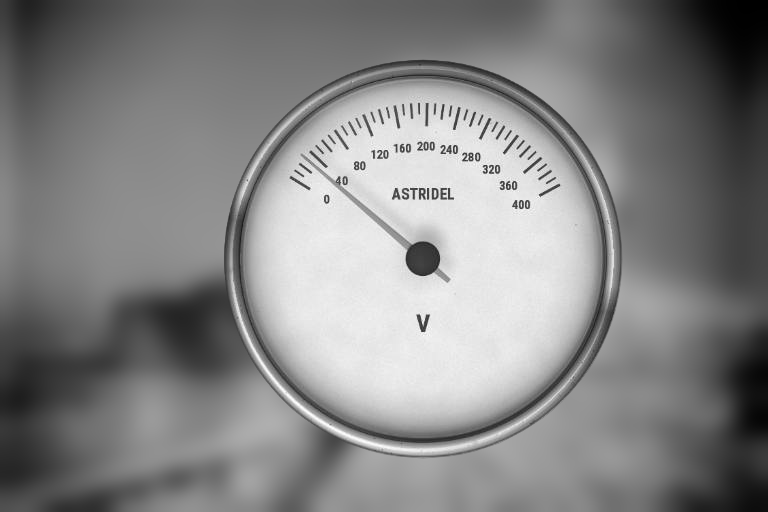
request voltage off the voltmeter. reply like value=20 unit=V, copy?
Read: value=30 unit=V
